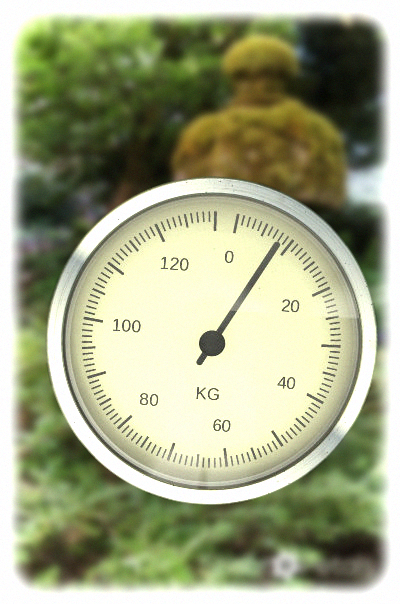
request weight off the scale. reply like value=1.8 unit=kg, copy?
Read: value=8 unit=kg
